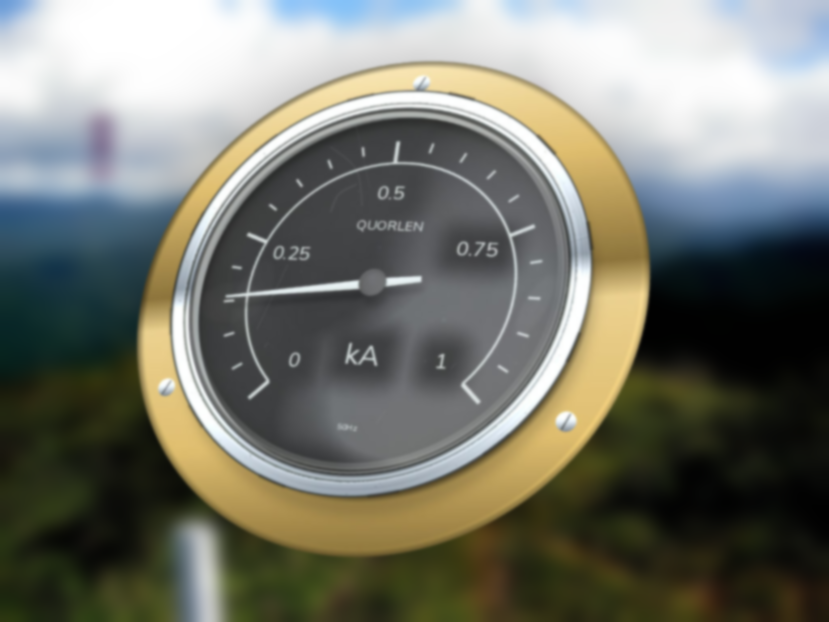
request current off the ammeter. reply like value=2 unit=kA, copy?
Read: value=0.15 unit=kA
